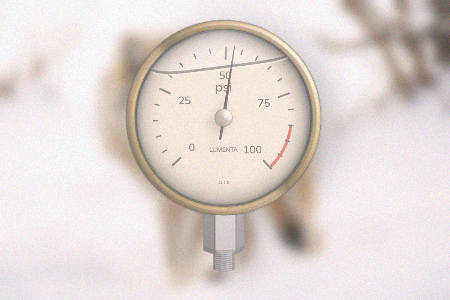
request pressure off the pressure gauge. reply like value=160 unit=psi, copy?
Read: value=52.5 unit=psi
